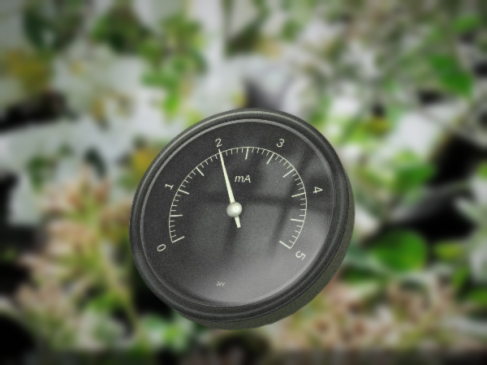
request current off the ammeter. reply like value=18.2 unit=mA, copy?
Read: value=2 unit=mA
